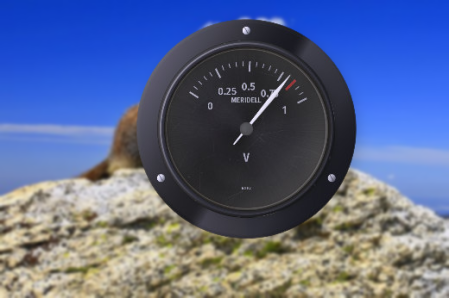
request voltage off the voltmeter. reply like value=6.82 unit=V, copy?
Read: value=0.8 unit=V
